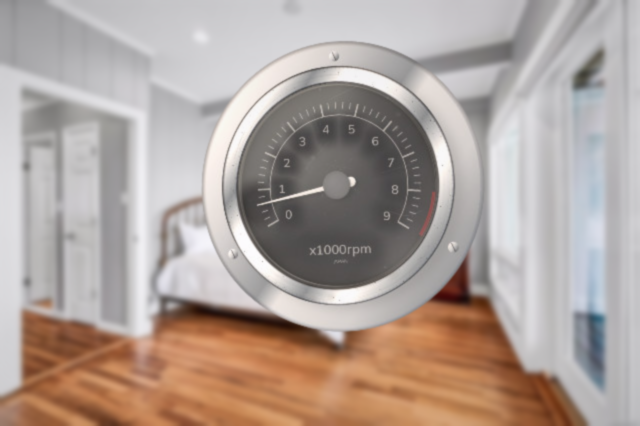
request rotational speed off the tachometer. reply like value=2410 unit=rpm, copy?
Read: value=600 unit=rpm
